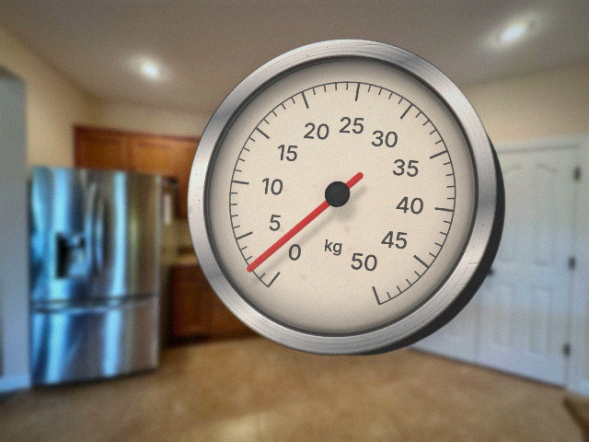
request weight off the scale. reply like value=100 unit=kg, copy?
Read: value=2 unit=kg
